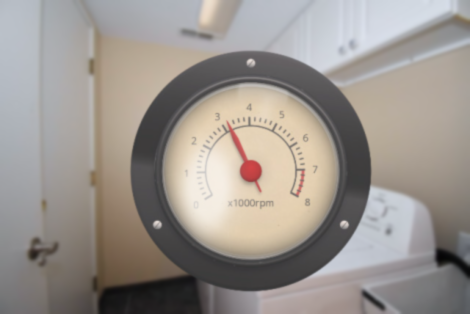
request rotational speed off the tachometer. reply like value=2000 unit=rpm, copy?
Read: value=3200 unit=rpm
